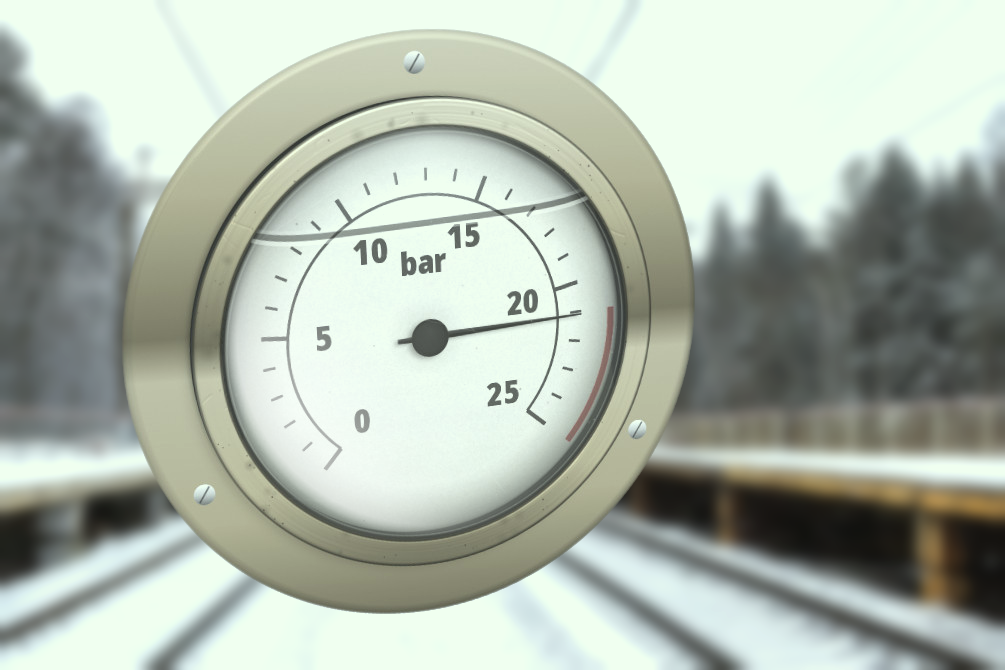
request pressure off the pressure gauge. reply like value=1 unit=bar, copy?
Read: value=21 unit=bar
